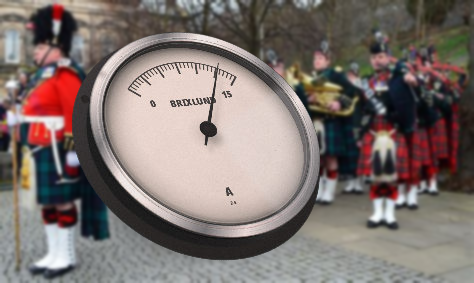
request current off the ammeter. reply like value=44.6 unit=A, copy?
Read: value=12.5 unit=A
